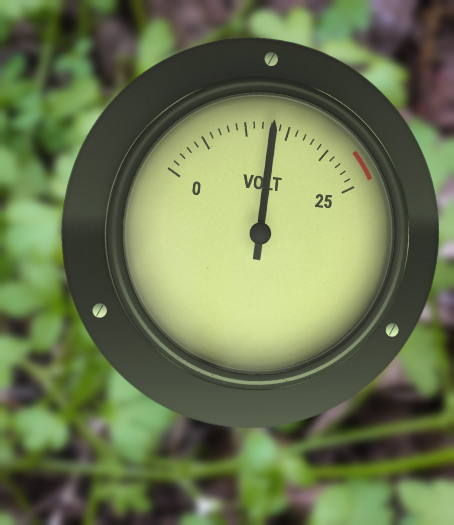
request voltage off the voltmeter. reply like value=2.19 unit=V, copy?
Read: value=13 unit=V
